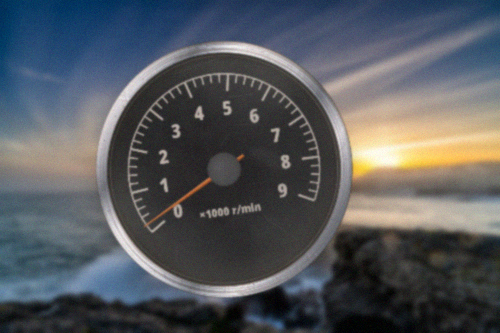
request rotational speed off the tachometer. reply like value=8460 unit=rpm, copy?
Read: value=200 unit=rpm
